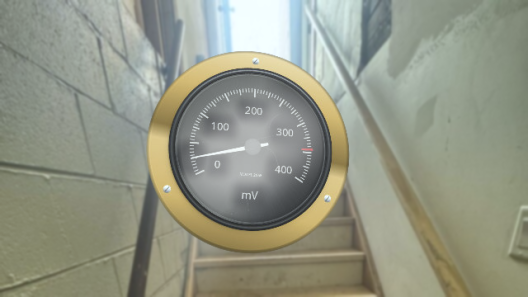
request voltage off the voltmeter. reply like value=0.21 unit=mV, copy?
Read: value=25 unit=mV
